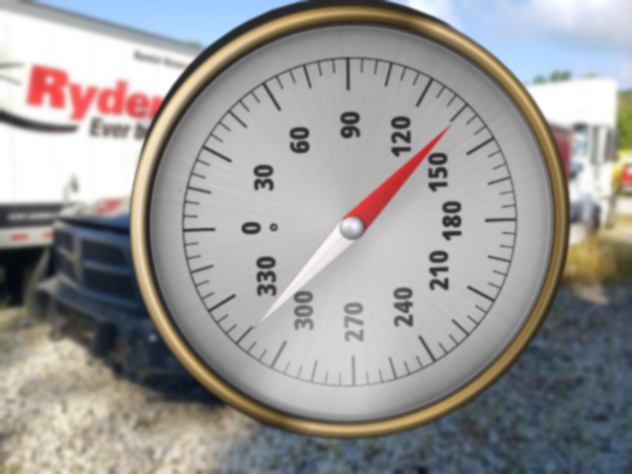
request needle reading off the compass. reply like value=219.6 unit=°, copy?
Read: value=135 unit=°
